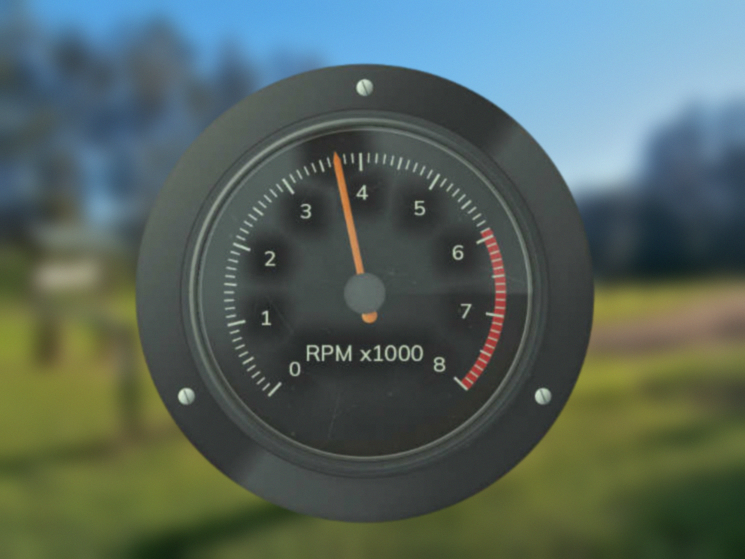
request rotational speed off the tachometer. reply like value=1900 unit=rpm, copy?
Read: value=3700 unit=rpm
